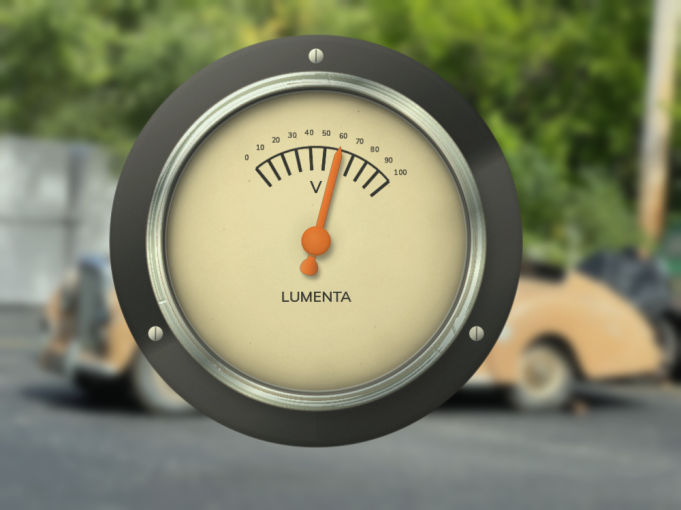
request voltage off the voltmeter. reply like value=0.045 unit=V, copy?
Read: value=60 unit=V
